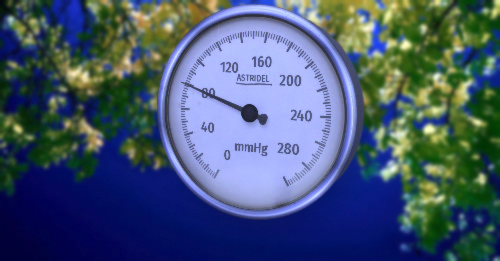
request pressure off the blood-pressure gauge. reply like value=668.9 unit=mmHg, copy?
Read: value=80 unit=mmHg
